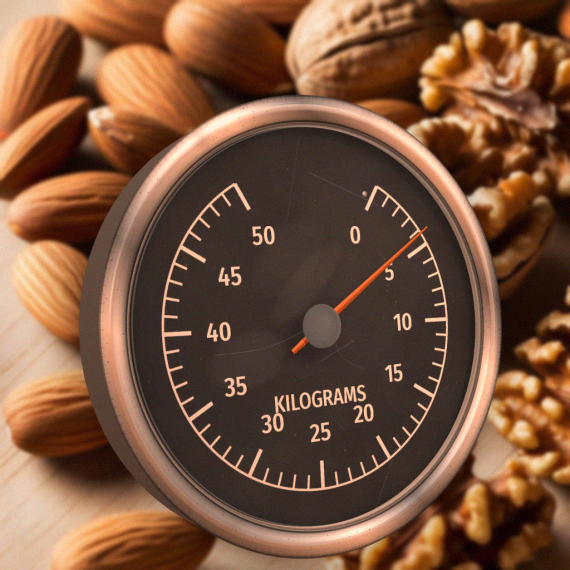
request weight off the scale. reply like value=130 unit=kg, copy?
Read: value=4 unit=kg
